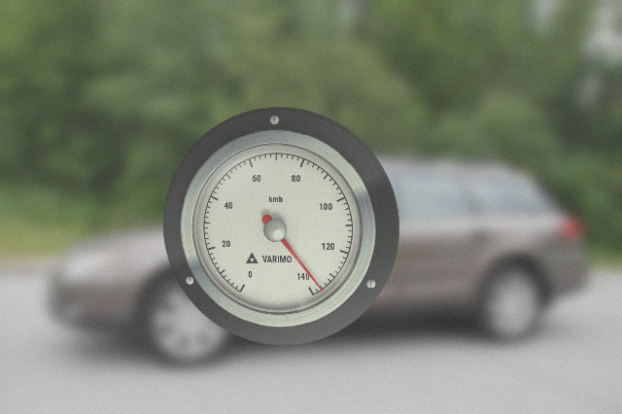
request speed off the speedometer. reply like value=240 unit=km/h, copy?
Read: value=136 unit=km/h
